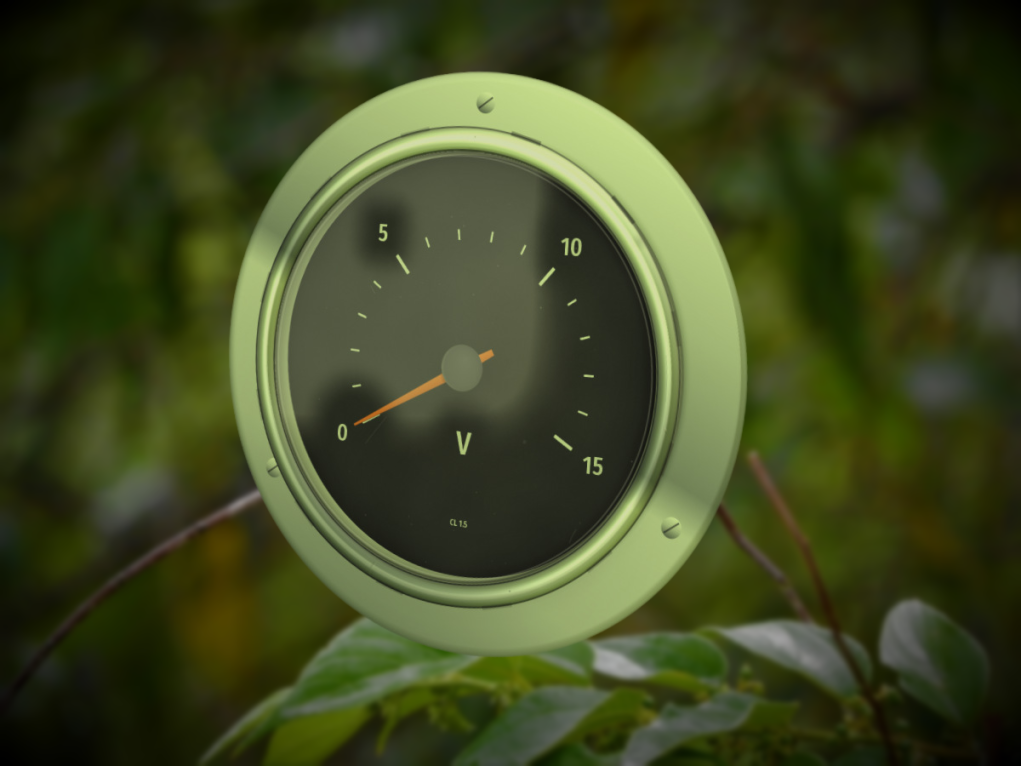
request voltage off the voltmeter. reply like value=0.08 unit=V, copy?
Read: value=0 unit=V
